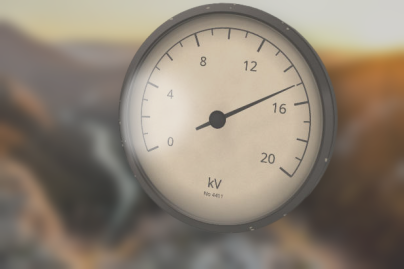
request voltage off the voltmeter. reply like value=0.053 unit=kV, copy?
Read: value=15 unit=kV
